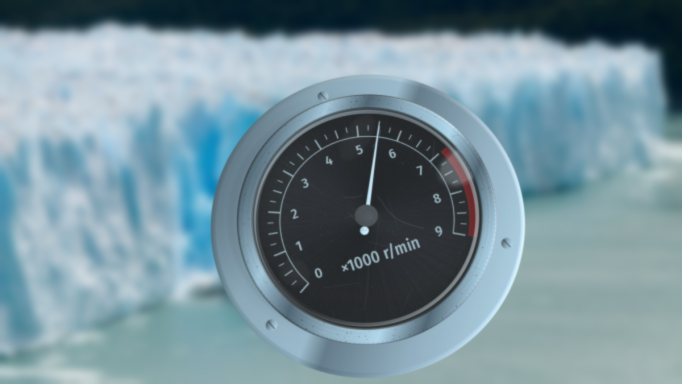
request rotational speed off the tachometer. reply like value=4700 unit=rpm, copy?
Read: value=5500 unit=rpm
